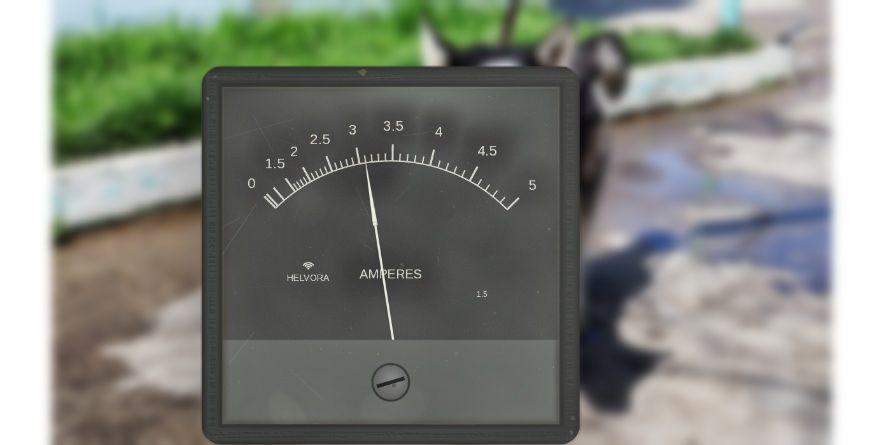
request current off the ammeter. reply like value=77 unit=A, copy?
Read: value=3.1 unit=A
